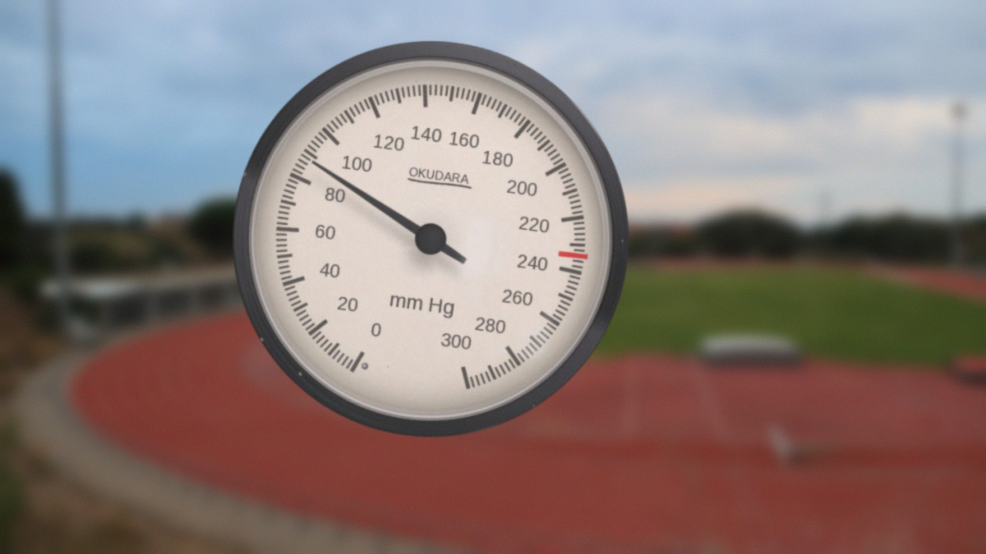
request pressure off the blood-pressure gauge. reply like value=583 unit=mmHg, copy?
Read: value=88 unit=mmHg
